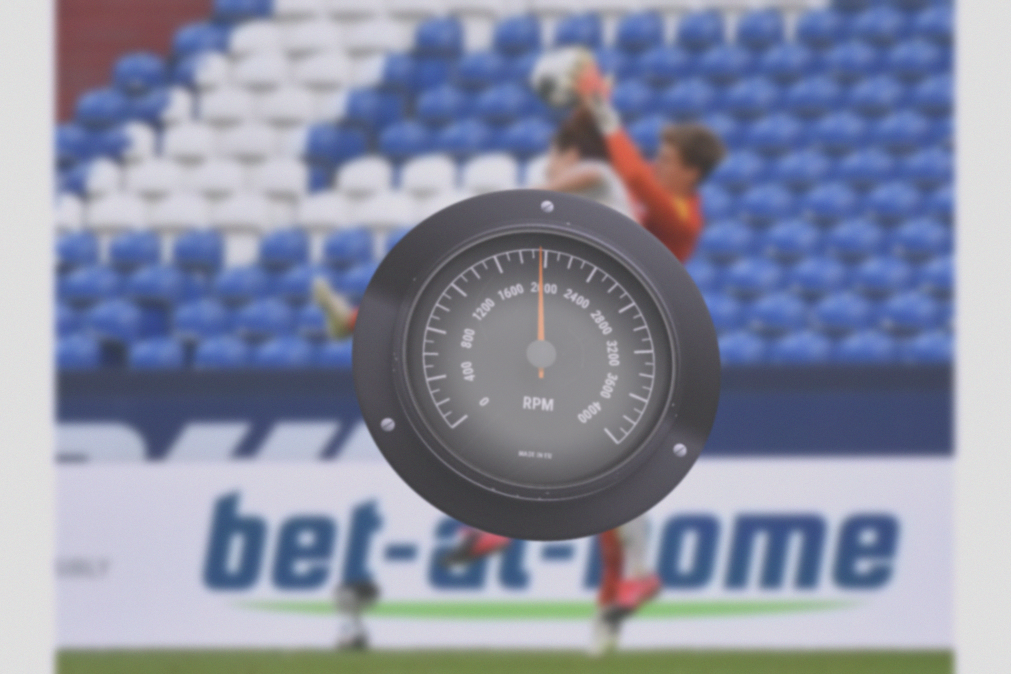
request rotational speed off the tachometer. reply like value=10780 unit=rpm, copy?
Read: value=1950 unit=rpm
